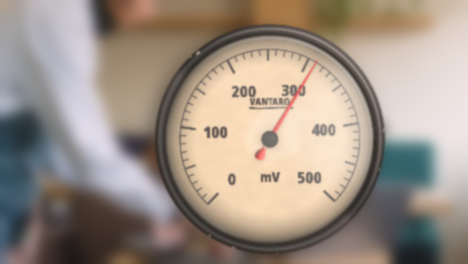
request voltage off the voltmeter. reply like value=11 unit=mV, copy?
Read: value=310 unit=mV
